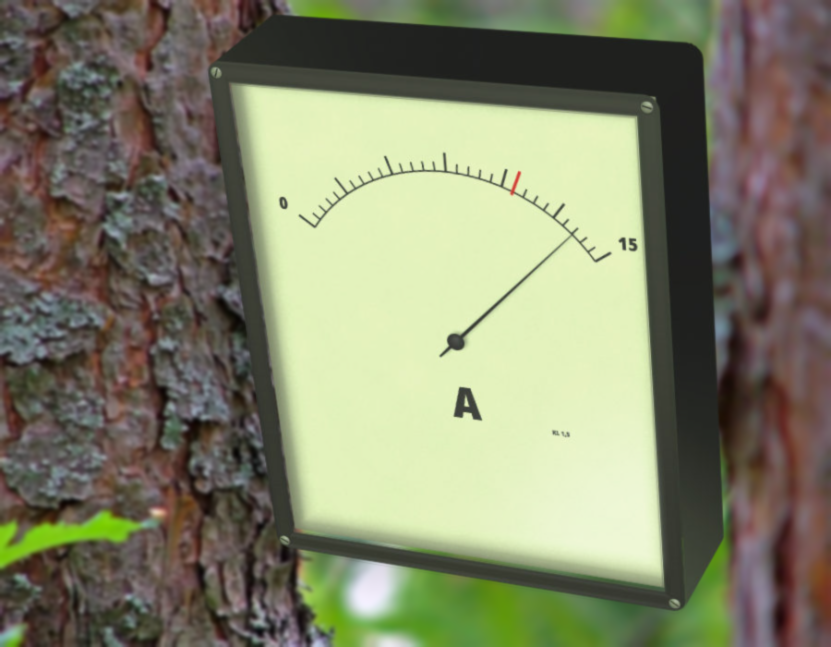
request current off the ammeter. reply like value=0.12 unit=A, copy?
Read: value=13.5 unit=A
